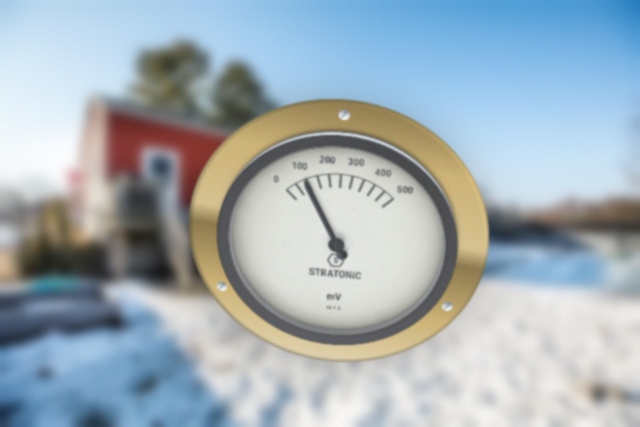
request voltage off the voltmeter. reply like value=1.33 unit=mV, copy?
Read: value=100 unit=mV
